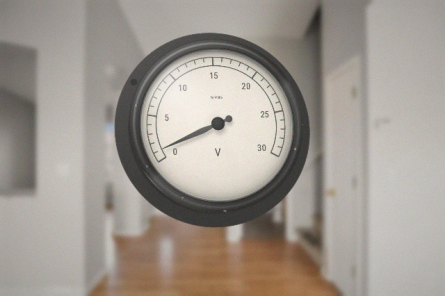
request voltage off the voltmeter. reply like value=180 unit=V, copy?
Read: value=1 unit=V
